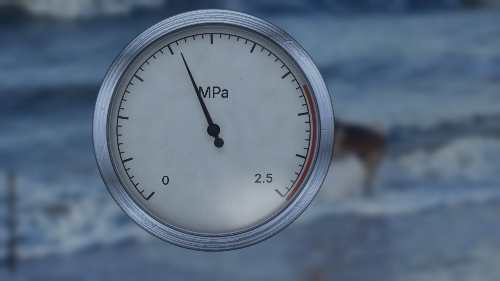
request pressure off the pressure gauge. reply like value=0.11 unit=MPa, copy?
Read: value=1.05 unit=MPa
